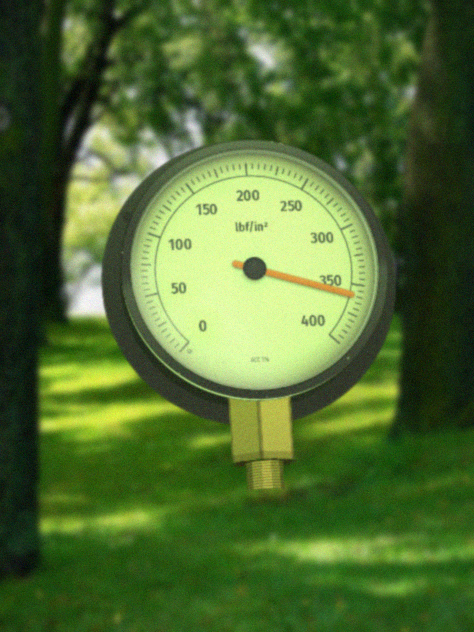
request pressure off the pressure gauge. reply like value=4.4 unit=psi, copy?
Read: value=360 unit=psi
